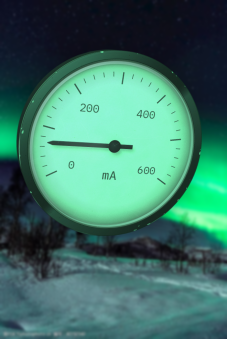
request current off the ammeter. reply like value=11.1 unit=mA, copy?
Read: value=70 unit=mA
